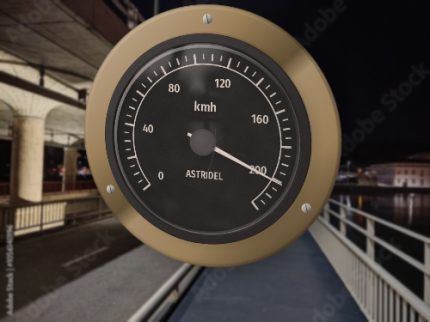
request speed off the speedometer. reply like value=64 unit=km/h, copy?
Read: value=200 unit=km/h
